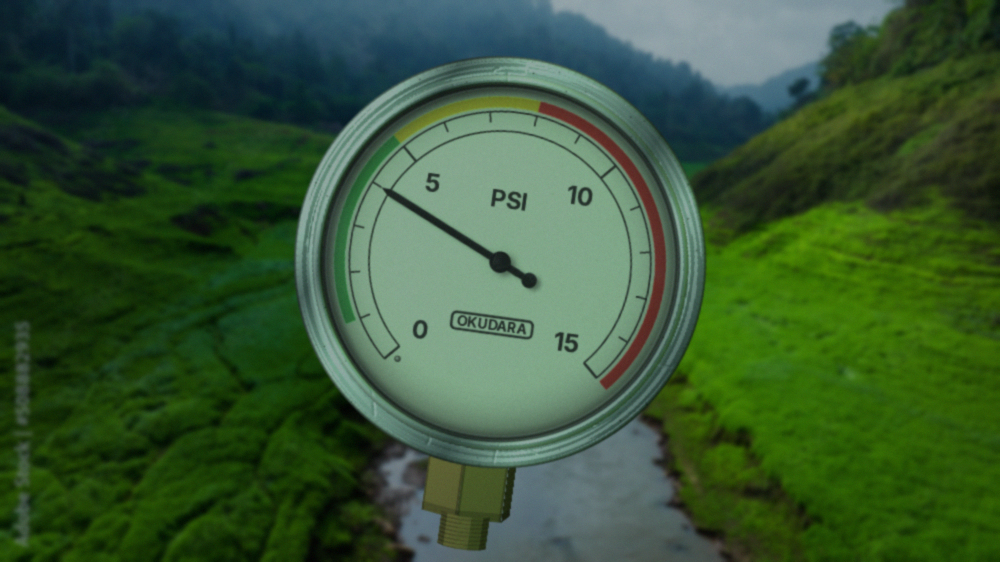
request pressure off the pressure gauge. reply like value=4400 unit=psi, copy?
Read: value=4 unit=psi
